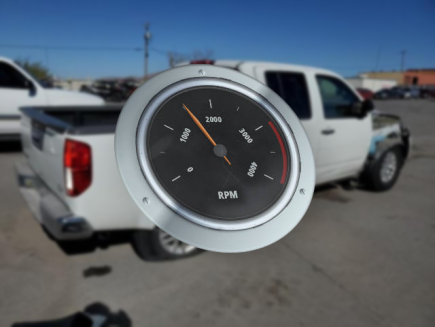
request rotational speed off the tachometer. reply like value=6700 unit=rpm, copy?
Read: value=1500 unit=rpm
